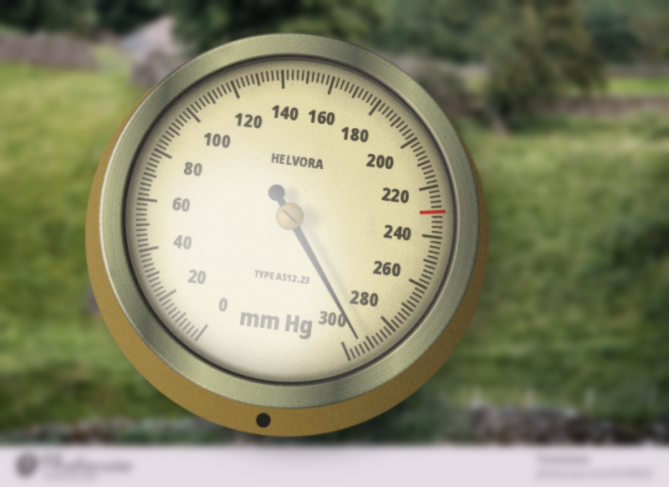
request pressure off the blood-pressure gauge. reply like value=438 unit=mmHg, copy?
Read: value=294 unit=mmHg
